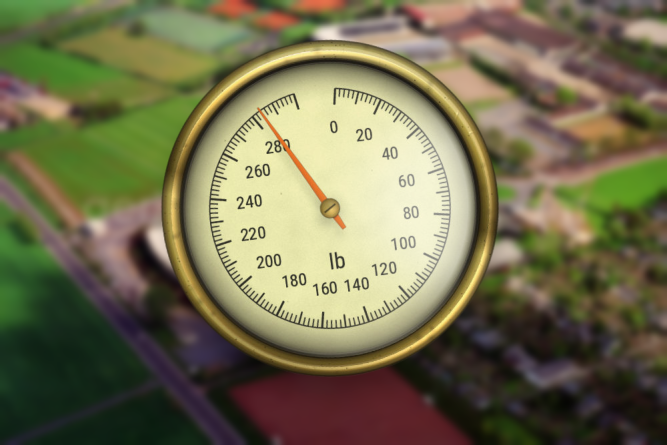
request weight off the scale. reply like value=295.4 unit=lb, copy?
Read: value=284 unit=lb
